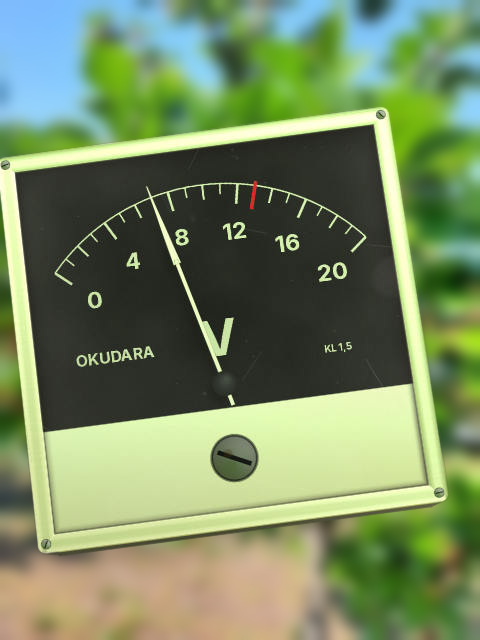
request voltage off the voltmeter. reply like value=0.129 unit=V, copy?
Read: value=7 unit=V
